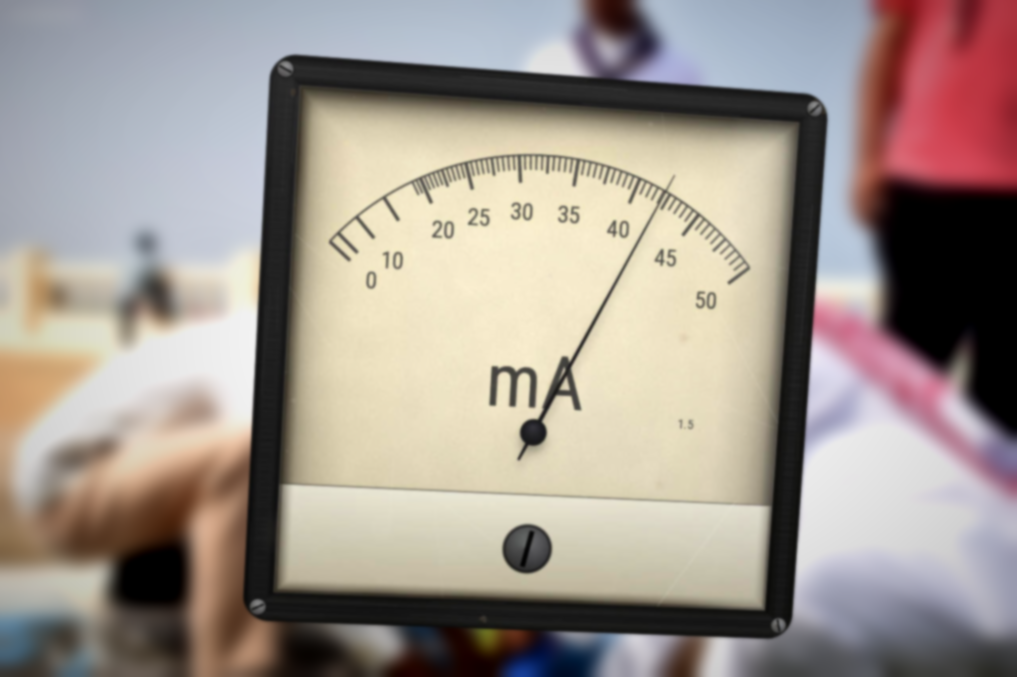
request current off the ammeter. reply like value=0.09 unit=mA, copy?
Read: value=42 unit=mA
